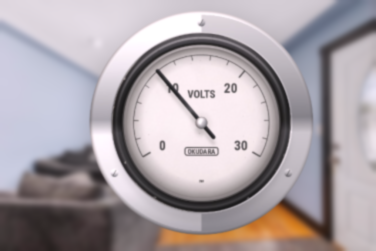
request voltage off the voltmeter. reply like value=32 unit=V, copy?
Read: value=10 unit=V
